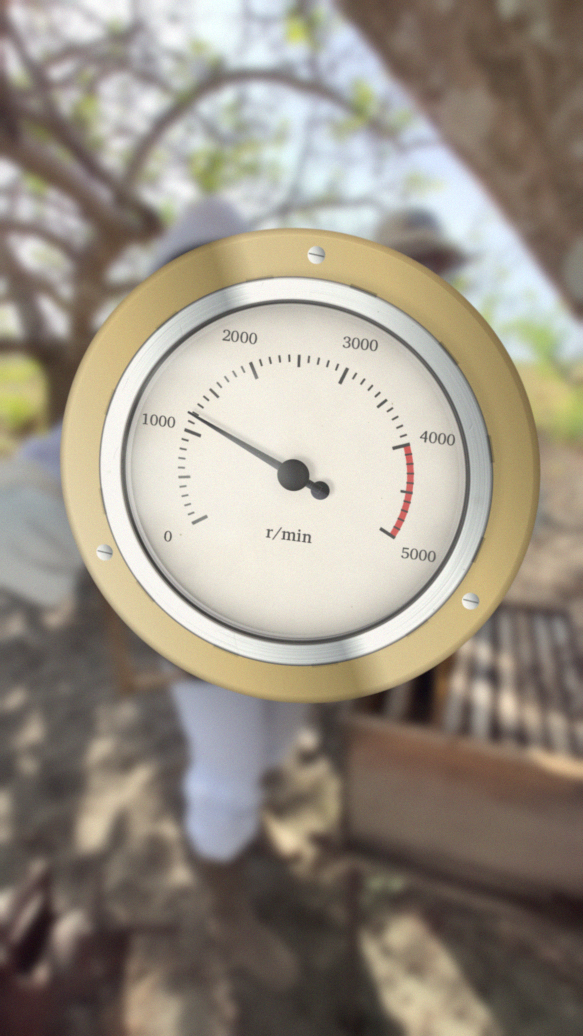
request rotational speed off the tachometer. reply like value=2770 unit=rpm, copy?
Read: value=1200 unit=rpm
